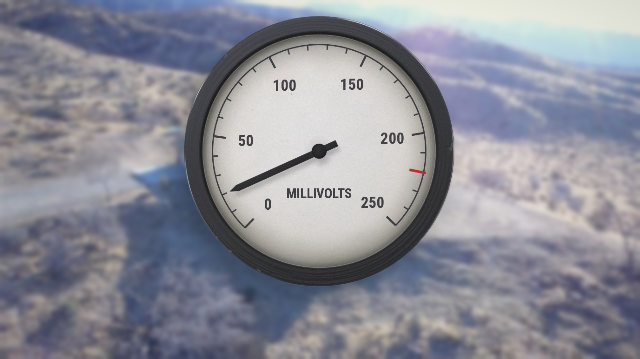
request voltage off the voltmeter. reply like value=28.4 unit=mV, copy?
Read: value=20 unit=mV
